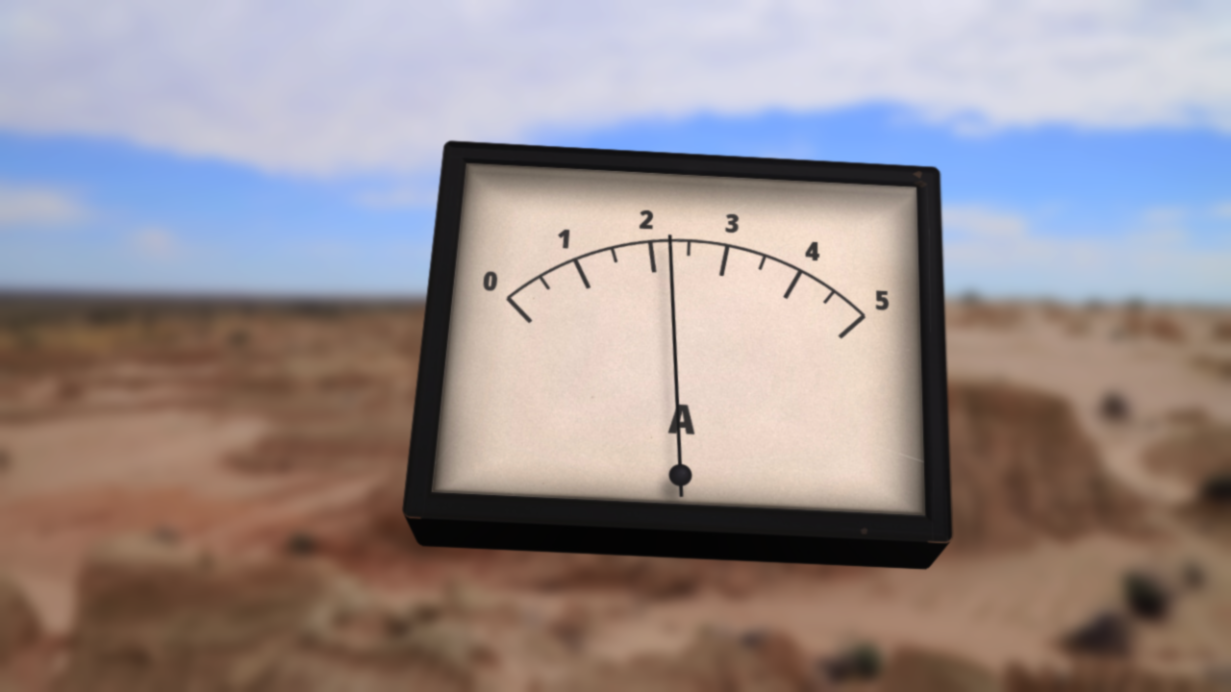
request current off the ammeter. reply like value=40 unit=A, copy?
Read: value=2.25 unit=A
